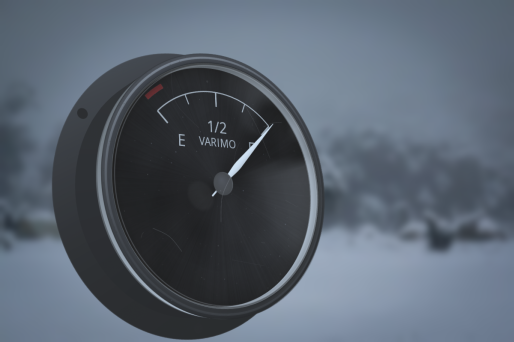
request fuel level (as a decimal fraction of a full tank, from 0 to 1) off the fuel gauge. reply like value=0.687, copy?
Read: value=1
